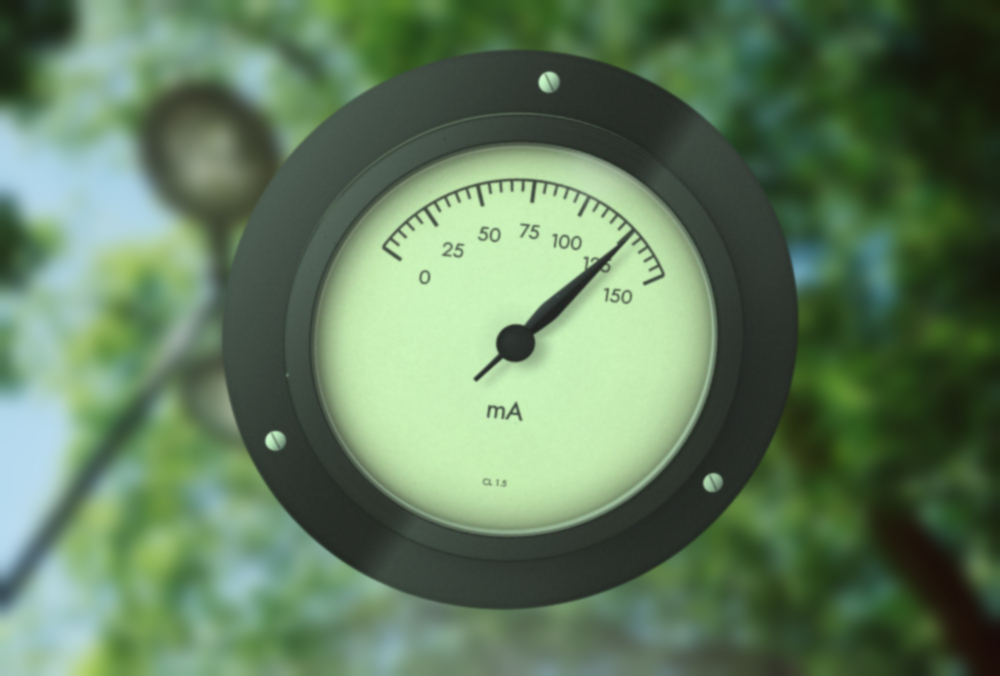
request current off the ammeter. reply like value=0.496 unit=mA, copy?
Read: value=125 unit=mA
